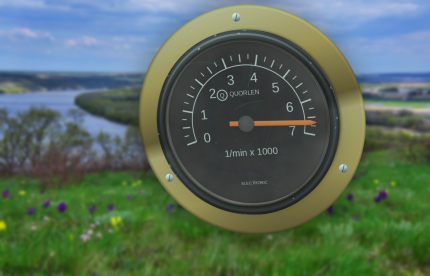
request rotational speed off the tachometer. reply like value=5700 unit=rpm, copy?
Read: value=6625 unit=rpm
